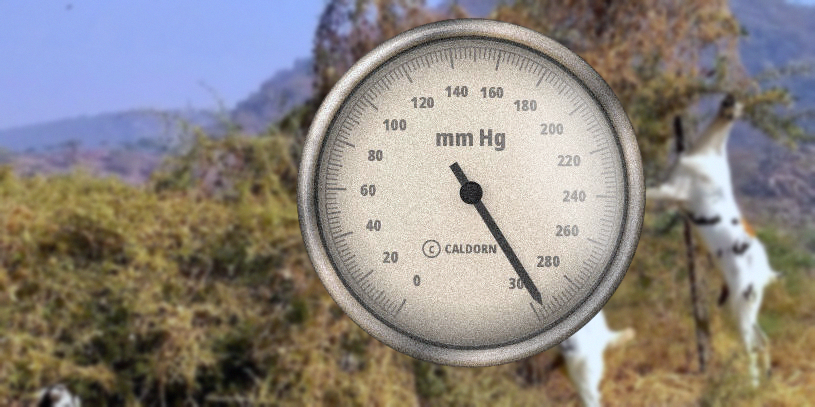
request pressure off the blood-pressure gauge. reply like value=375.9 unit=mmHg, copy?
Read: value=296 unit=mmHg
